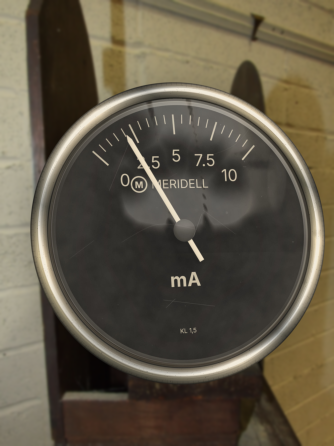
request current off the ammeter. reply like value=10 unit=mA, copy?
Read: value=2 unit=mA
